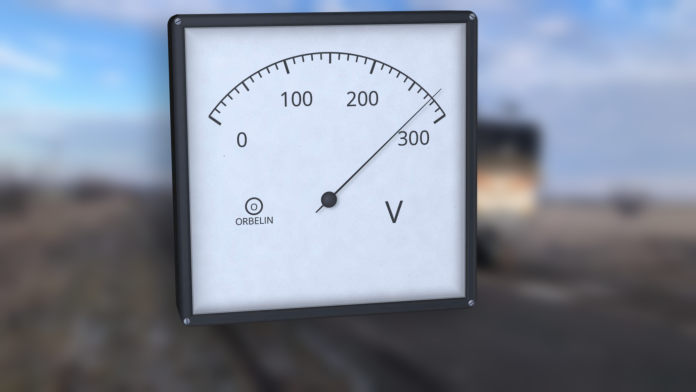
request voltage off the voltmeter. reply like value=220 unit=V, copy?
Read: value=275 unit=V
